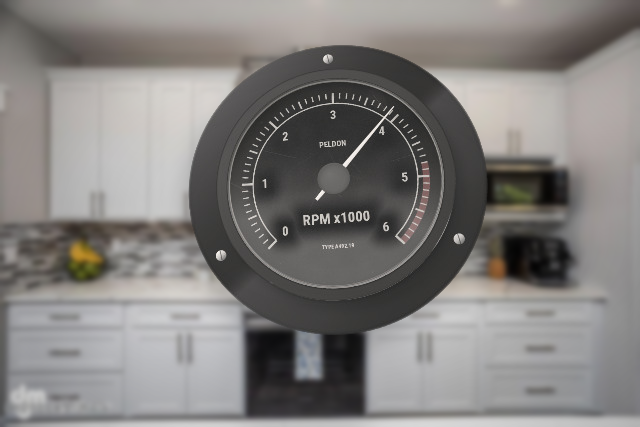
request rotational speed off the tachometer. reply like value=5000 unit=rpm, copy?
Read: value=3900 unit=rpm
